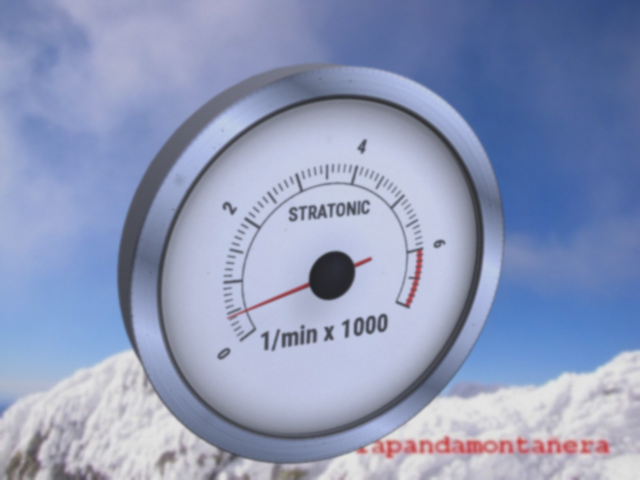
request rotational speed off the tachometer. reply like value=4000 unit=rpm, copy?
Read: value=500 unit=rpm
